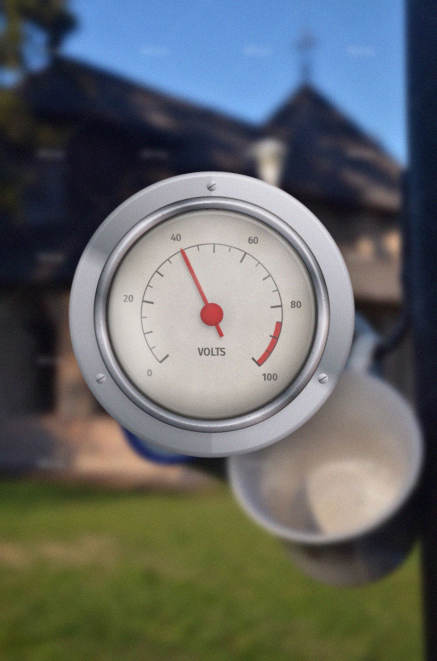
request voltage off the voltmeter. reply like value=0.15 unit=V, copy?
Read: value=40 unit=V
